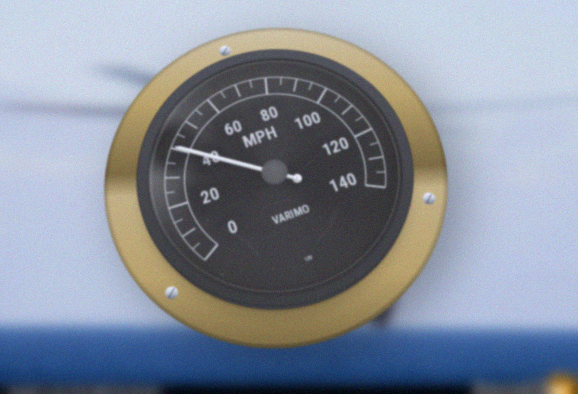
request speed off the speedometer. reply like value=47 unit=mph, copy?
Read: value=40 unit=mph
